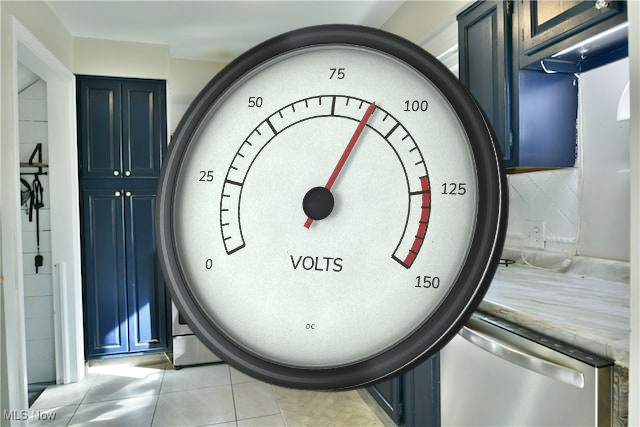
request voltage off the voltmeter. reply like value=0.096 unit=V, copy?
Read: value=90 unit=V
